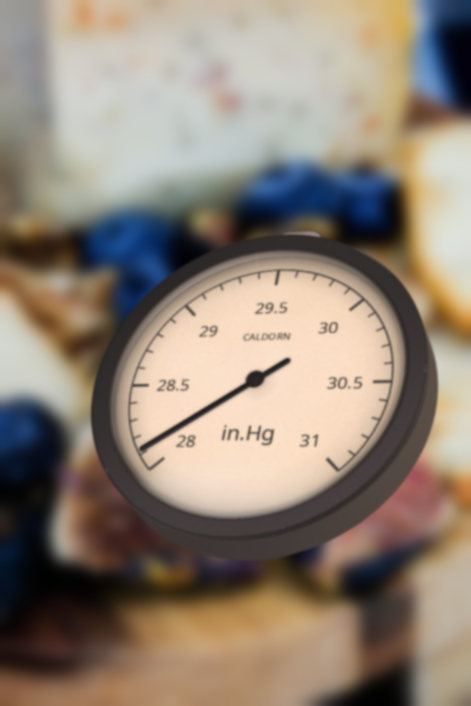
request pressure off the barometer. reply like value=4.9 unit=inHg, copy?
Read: value=28.1 unit=inHg
